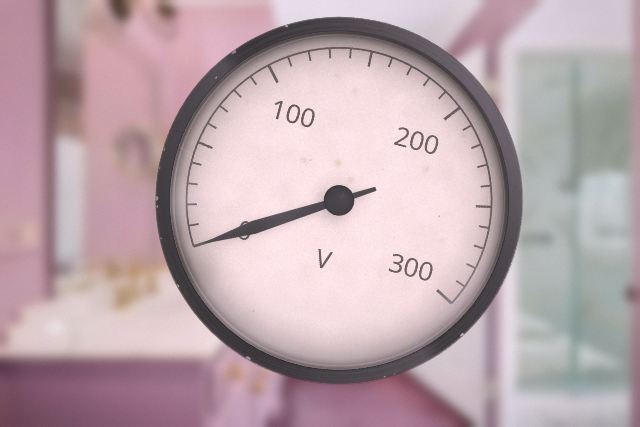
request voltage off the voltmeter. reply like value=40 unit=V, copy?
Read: value=0 unit=V
